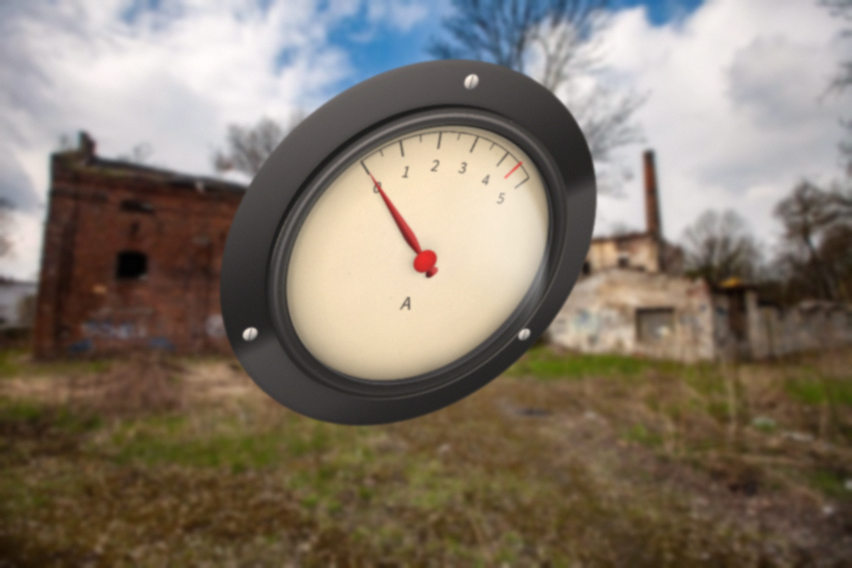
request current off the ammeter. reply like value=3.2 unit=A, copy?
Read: value=0 unit=A
